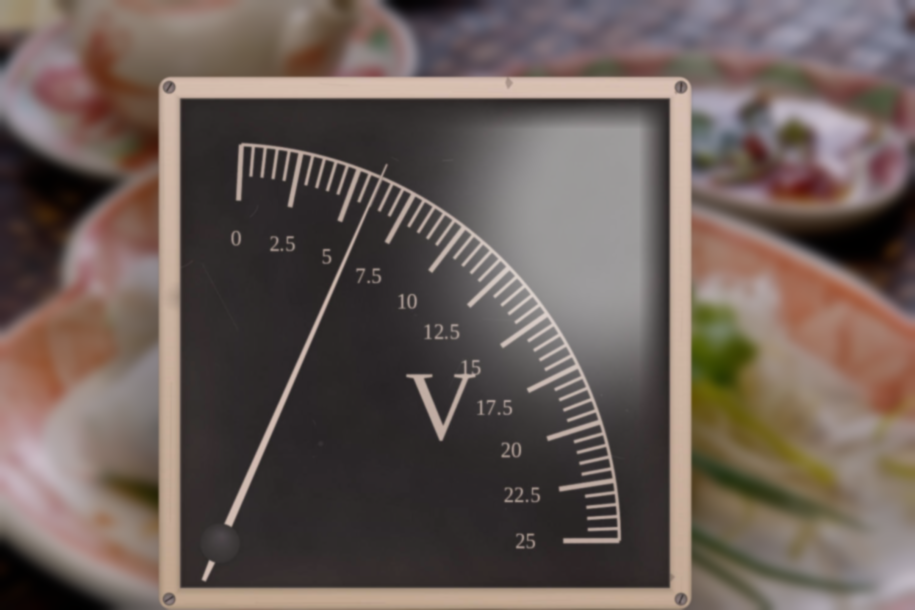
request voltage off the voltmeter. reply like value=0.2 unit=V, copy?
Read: value=6 unit=V
